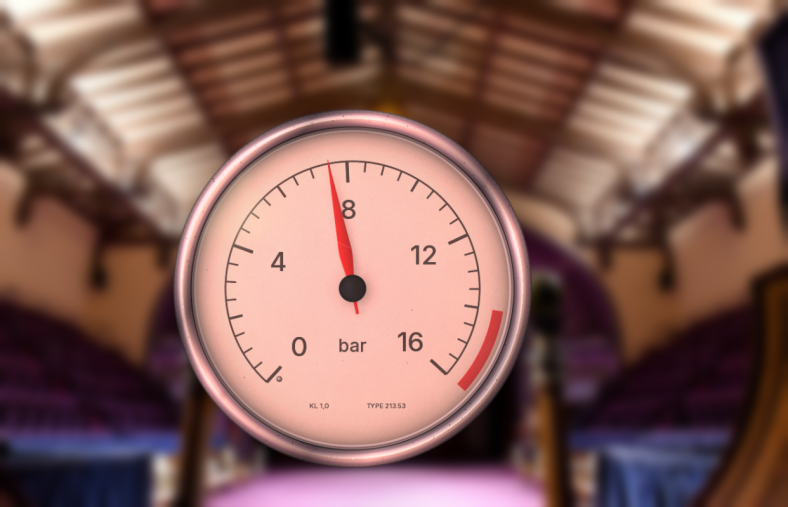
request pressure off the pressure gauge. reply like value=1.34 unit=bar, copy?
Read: value=7.5 unit=bar
